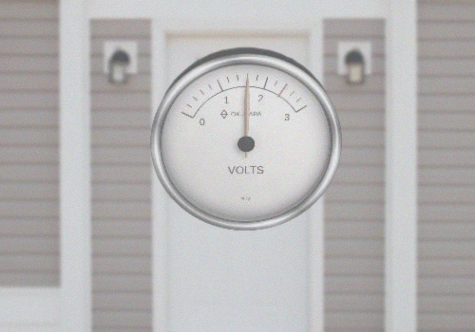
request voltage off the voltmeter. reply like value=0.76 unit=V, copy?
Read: value=1.6 unit=V
